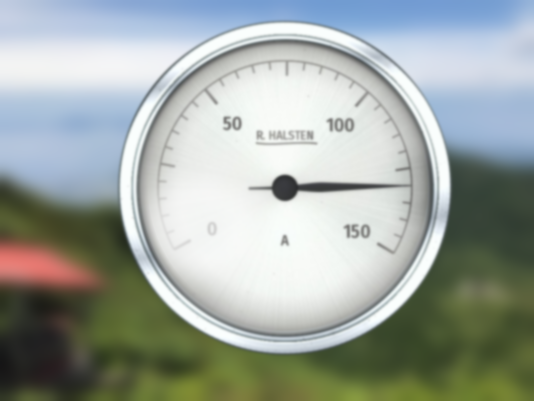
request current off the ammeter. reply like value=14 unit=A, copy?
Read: value=130 unit=A
